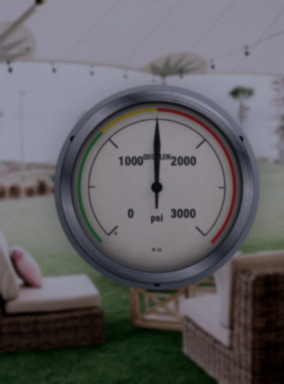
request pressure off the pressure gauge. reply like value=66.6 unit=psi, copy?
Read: value=1500 unit=psi
